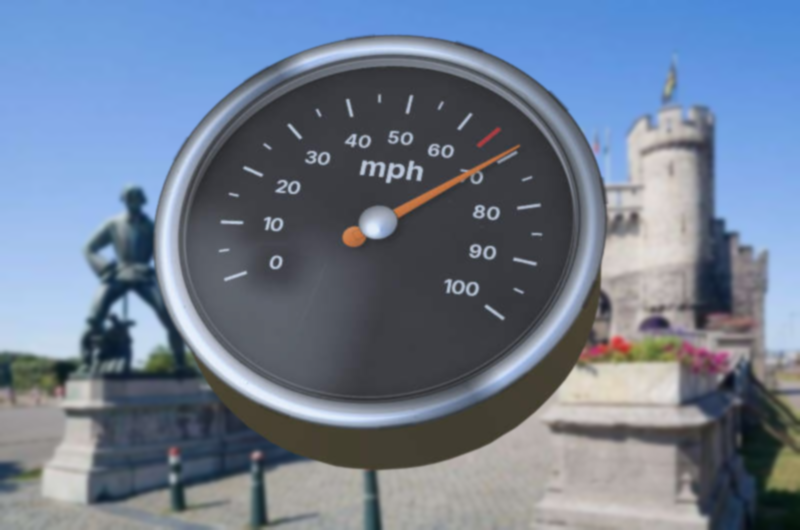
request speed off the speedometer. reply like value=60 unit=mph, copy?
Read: value=70 unit=mph
